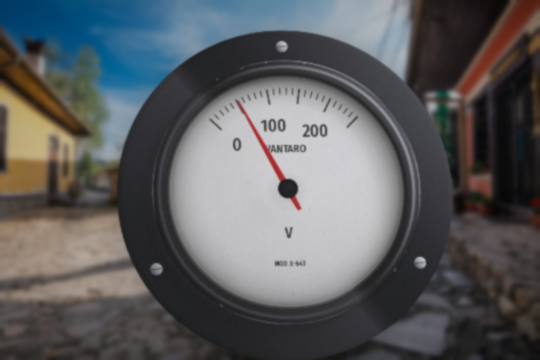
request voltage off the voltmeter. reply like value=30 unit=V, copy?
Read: value=50 unit=V
